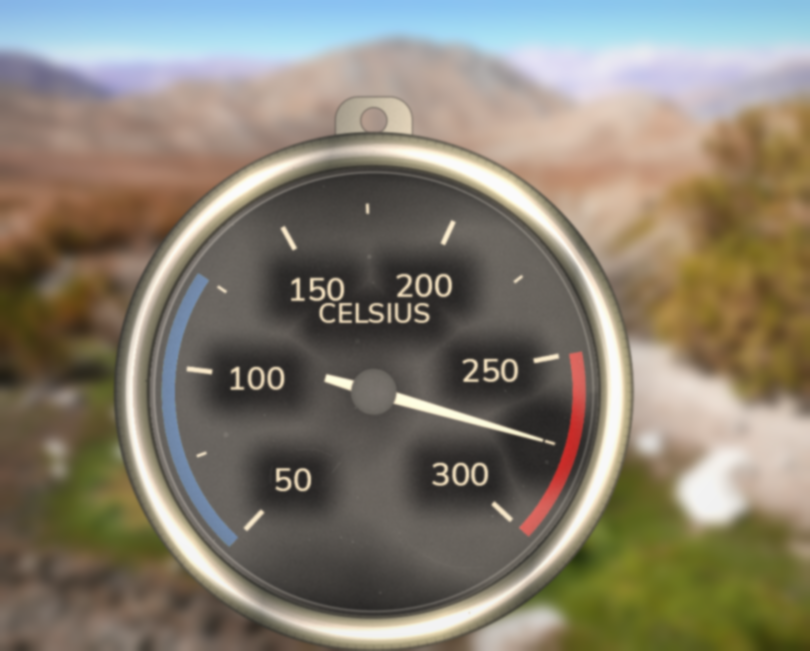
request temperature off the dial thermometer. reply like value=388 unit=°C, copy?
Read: value=275 unit=°C
